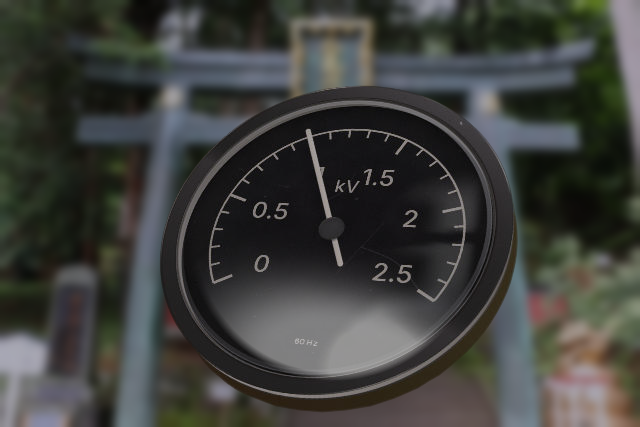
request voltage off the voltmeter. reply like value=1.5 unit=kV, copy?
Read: value=1 unit=kV
